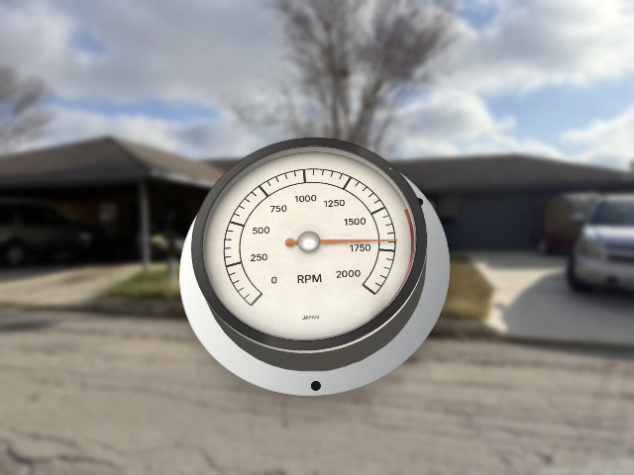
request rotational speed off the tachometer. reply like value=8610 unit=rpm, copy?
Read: value=1700 unit=rpm
